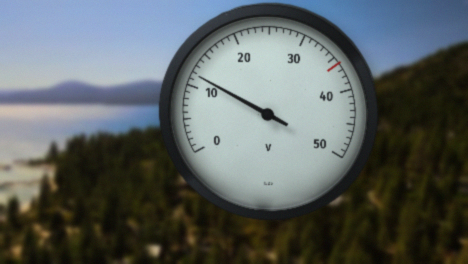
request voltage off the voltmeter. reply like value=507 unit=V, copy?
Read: value=12 unit=V
